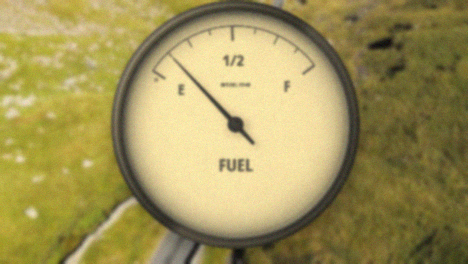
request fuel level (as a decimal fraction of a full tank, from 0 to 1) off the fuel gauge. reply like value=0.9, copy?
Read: value=0.125
